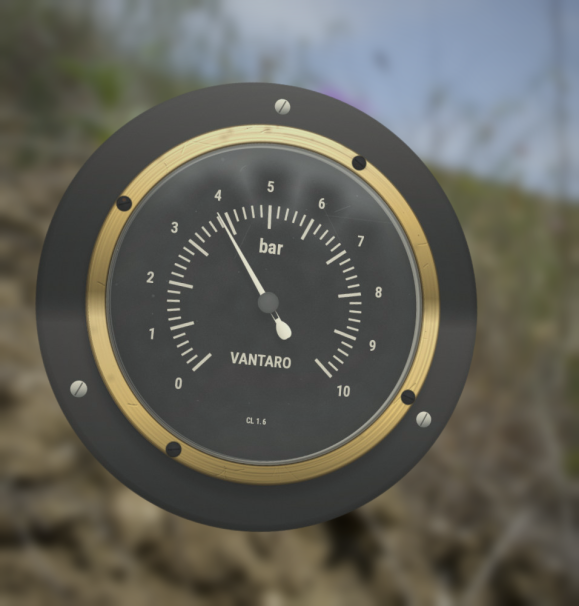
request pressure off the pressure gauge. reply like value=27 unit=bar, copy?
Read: value=3.8 unit=bar
